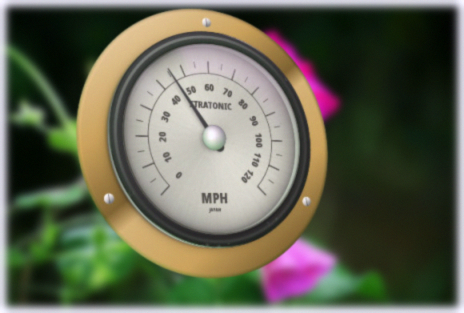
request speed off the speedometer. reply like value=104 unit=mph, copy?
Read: value=45 unit=mph
